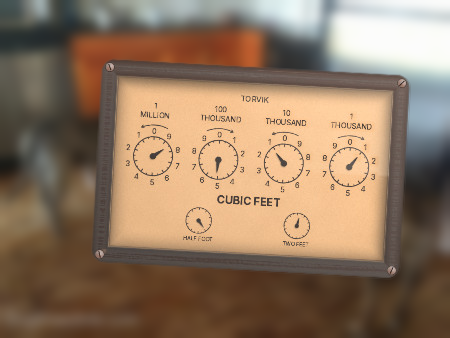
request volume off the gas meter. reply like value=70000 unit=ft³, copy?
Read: value=851100 unit=ft³
